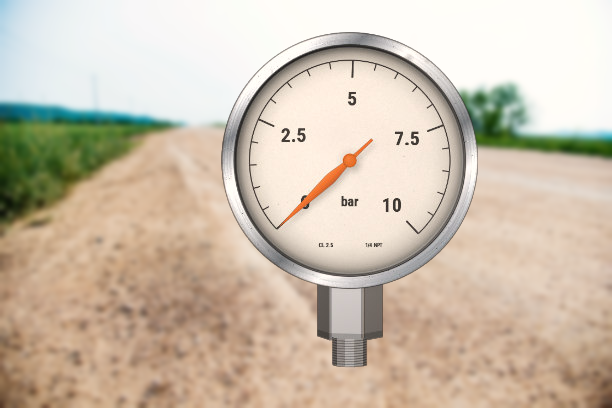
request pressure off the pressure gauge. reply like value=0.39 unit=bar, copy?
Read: value=0 unit=bar
